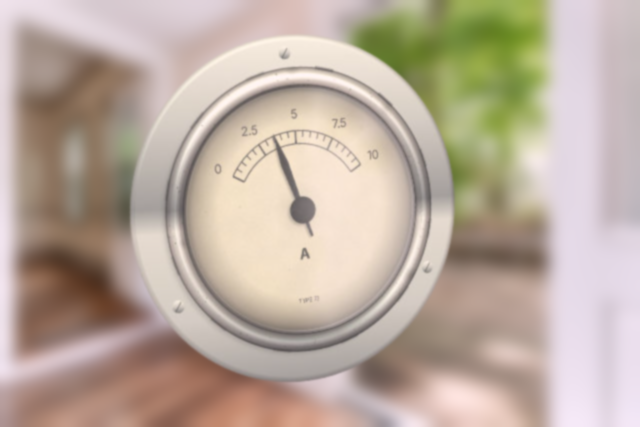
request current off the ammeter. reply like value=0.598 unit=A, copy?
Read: value=3.5 unit=A
